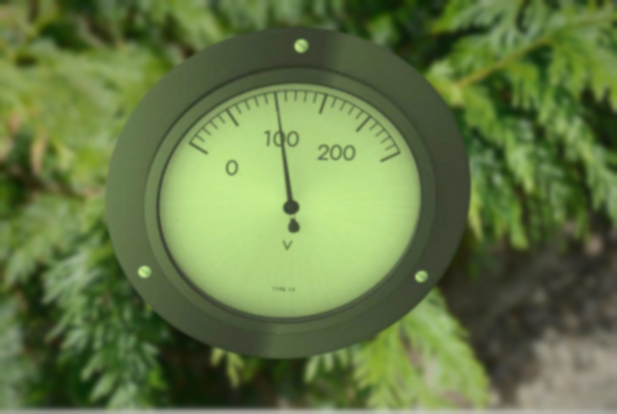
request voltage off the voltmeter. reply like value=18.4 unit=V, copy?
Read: value=100 unit=V
